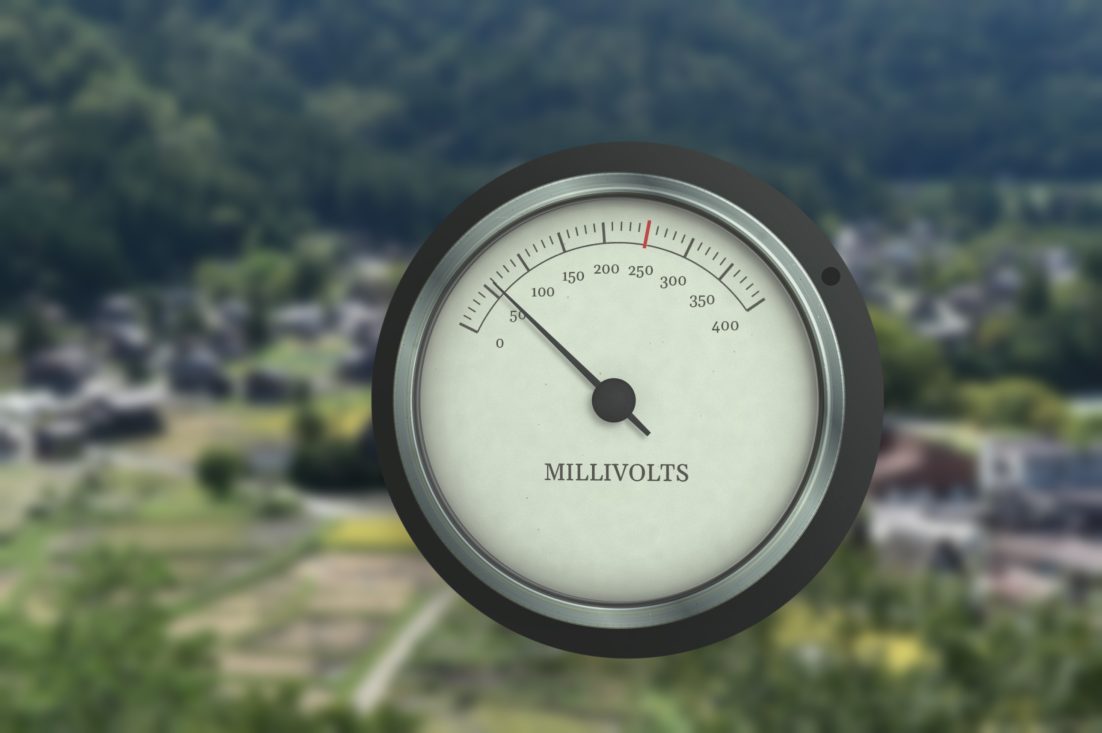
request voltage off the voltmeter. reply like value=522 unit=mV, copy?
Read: value=60 unit=mV
